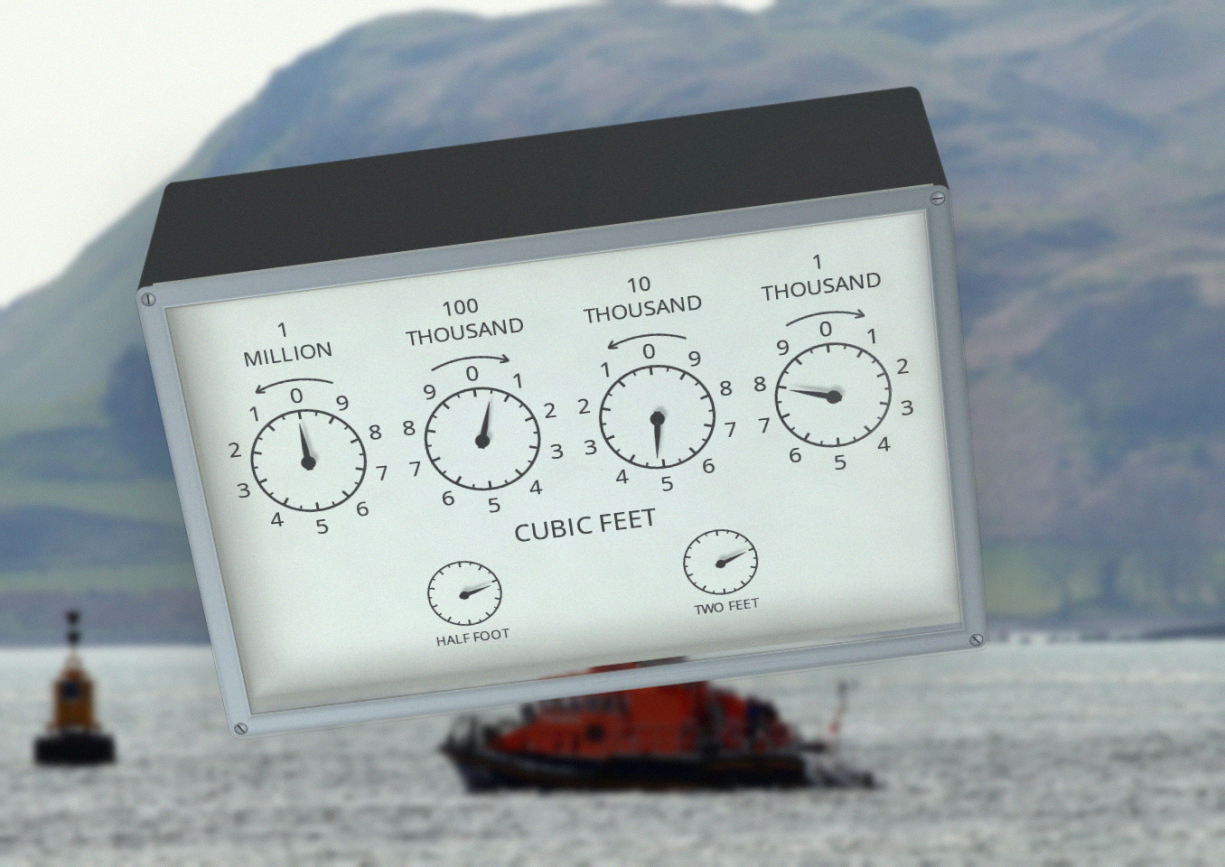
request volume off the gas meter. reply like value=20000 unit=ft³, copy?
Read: value=4800 unit=ft³
